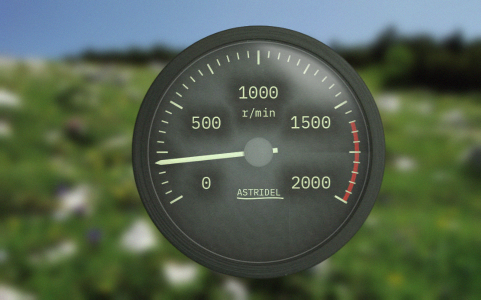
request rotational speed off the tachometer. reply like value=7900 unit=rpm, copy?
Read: value=200 unit=rpm
